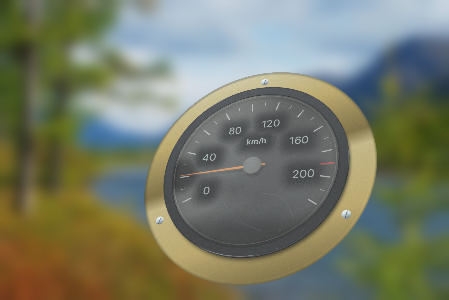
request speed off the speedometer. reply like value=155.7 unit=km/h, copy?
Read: value=20 unit=km/h
